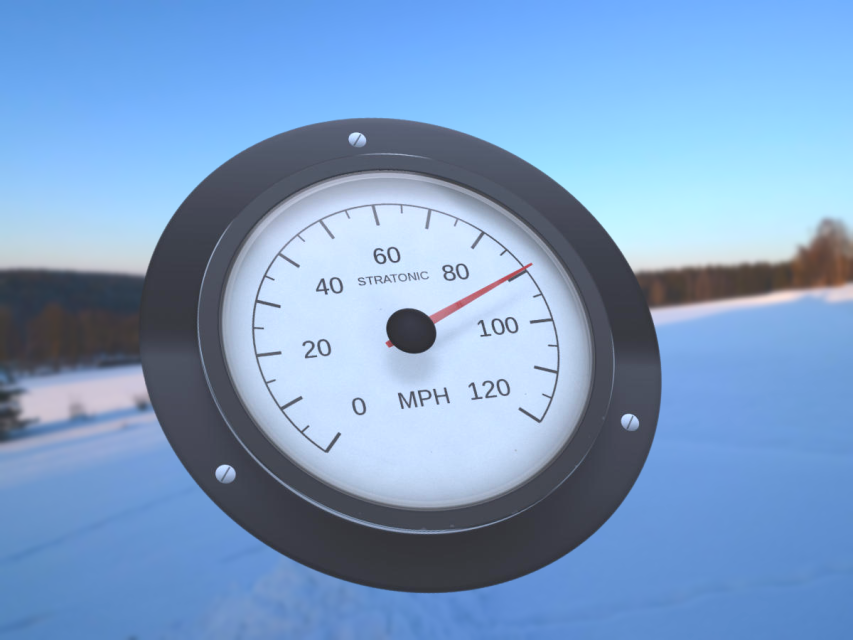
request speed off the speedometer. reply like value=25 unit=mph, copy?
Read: value=90 unit=mph
